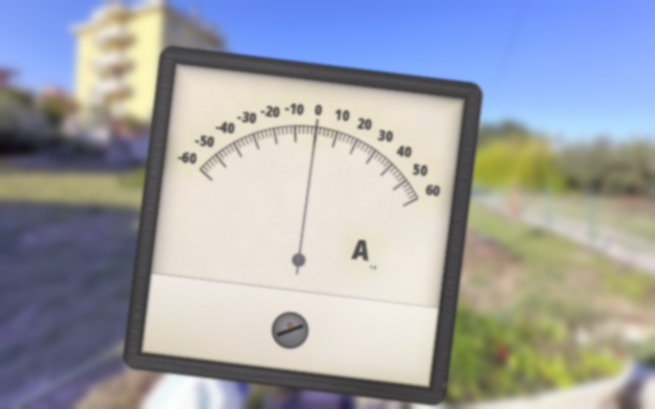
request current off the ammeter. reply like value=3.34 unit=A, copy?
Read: value=0 unit=A
